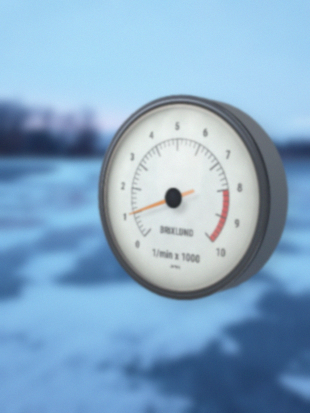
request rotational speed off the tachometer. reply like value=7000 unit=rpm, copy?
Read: value=1000 unit=rpm
